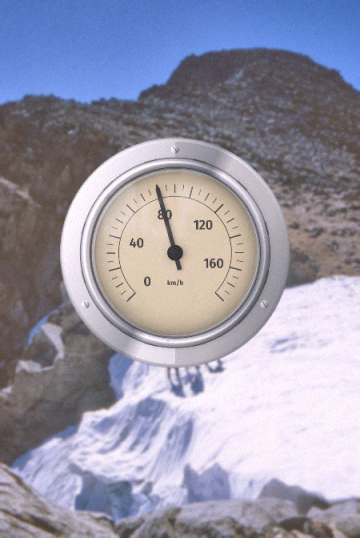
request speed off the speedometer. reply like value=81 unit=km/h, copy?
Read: value=80 unit=km/h
